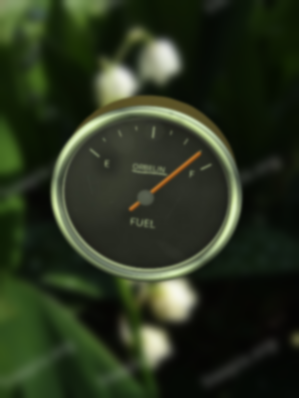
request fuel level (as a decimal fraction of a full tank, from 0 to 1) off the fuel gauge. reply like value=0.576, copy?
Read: value=0.875
